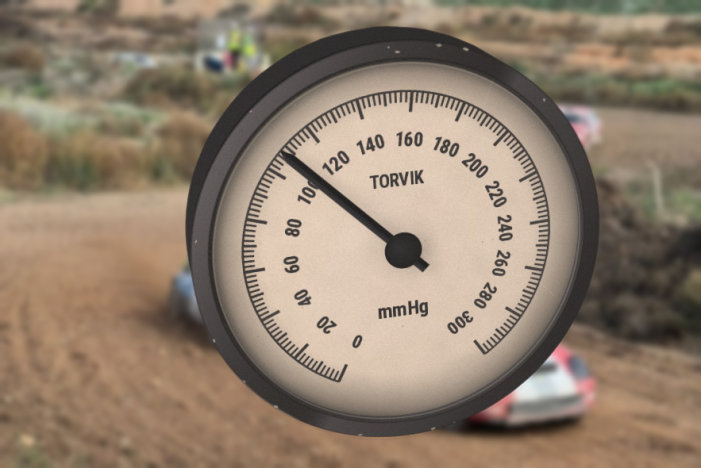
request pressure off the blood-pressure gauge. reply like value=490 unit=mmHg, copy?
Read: value=108 unit=mmHg
